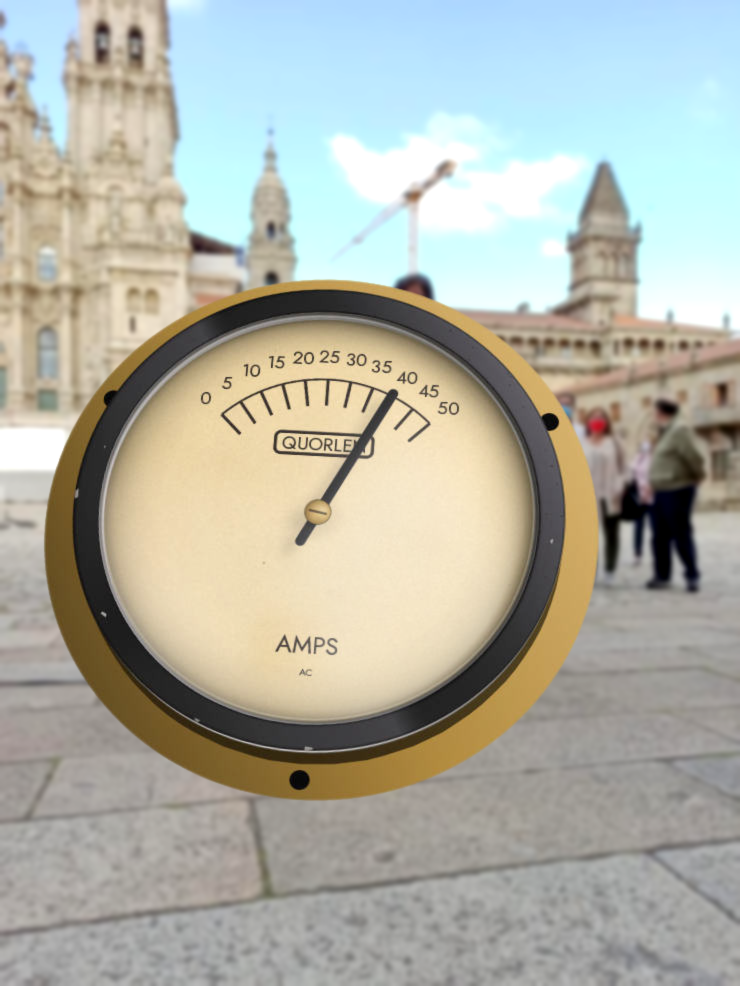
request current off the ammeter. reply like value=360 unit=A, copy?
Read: value=40 unit=A
